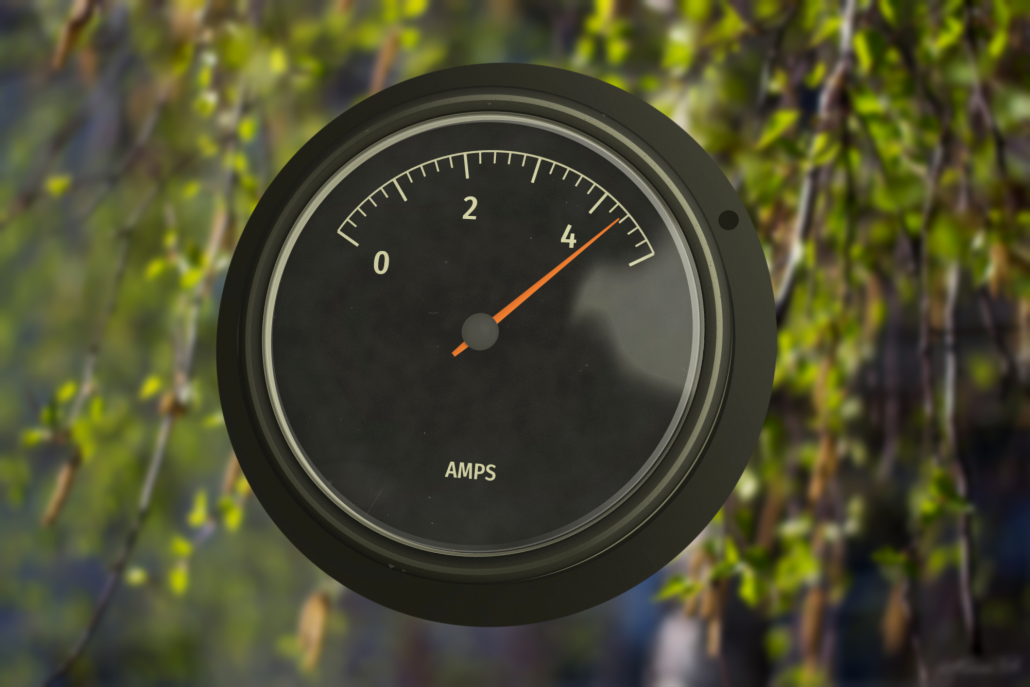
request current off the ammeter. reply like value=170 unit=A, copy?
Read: value=4.4 unit=A
